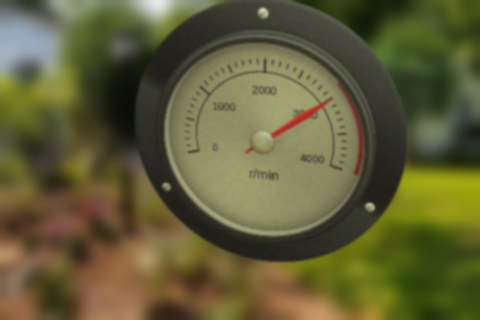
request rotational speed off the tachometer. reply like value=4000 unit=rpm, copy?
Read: value=3000 unit=rpm
